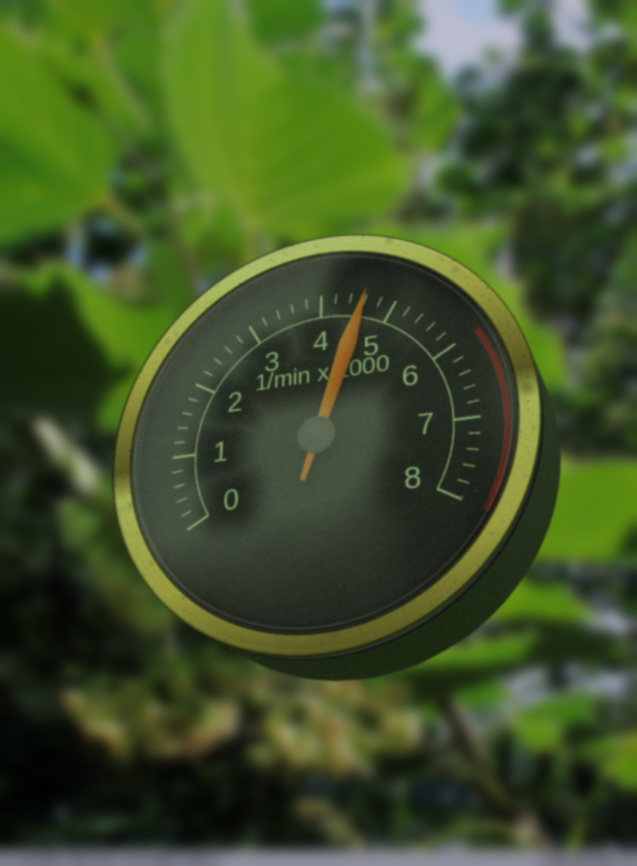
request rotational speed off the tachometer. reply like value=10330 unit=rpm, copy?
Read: value=4600 unit=rpm
